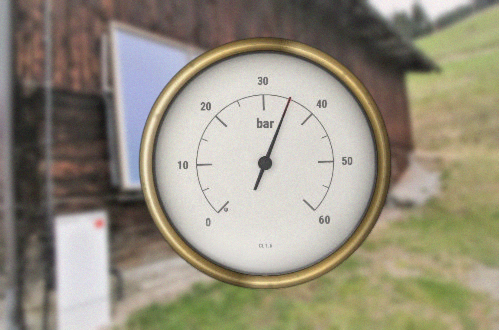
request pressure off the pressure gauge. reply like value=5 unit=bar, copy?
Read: value=35 unit=bar
